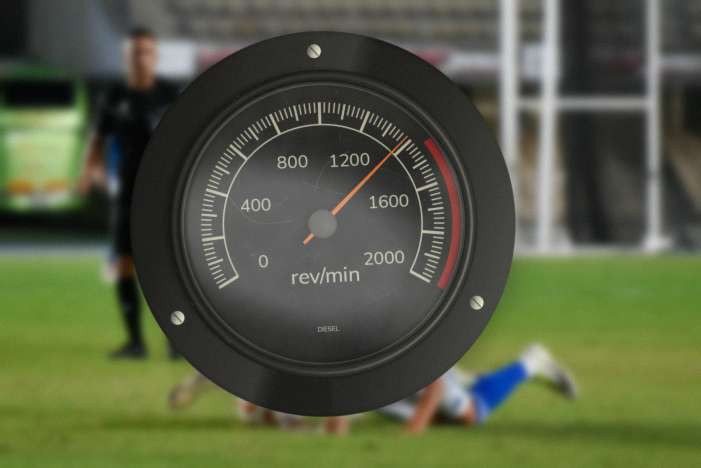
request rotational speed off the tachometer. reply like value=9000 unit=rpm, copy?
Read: value=1380 unit=rpm
